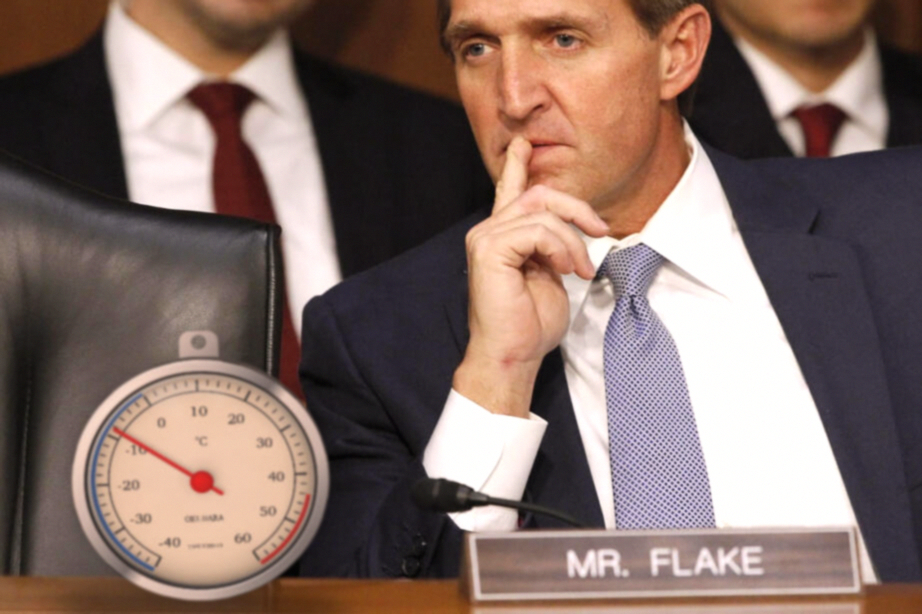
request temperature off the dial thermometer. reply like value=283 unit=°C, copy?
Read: value=-8 unit=°C
